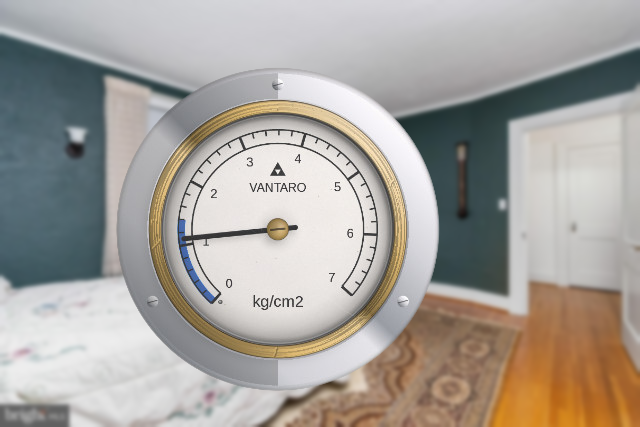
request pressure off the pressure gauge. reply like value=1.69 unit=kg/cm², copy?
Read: value=1.1 unit=kg/cm²
